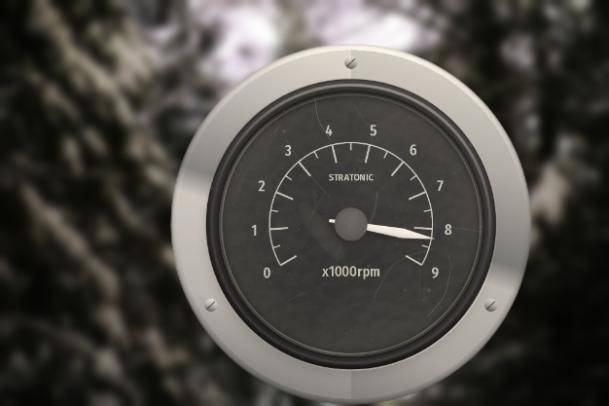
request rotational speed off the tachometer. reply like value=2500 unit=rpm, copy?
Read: value=8250 unit=rpm
